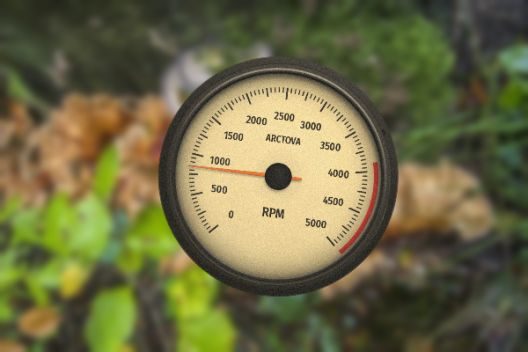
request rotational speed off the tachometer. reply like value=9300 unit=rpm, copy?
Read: value=850 unit=rpm
